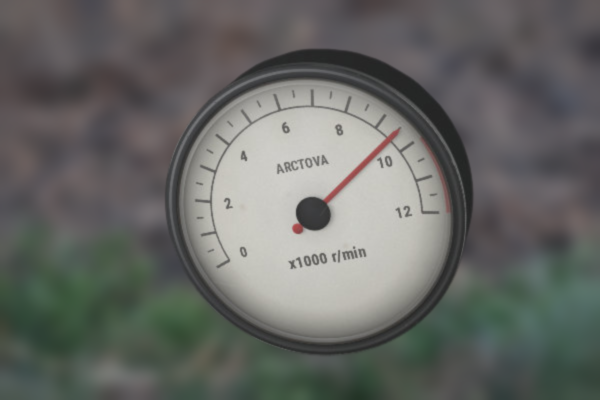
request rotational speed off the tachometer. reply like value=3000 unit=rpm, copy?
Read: value=9500 unit=rpm
